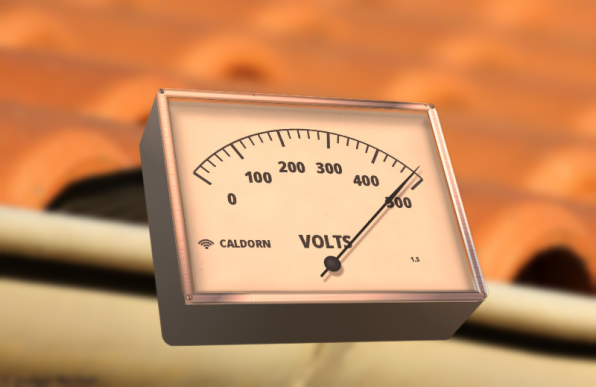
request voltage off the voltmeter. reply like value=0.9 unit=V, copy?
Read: value=480 unit=V
